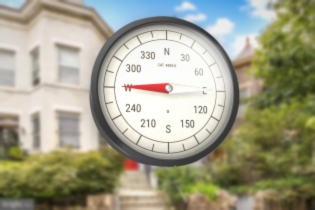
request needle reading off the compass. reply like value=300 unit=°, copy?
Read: value=270 unit=°
